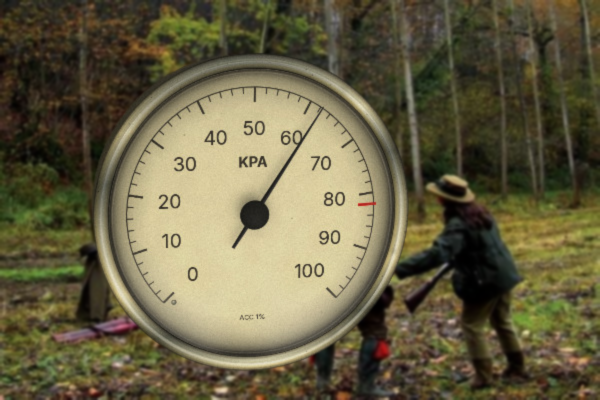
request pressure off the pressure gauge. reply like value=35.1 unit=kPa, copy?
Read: value=62 unit=kPa
